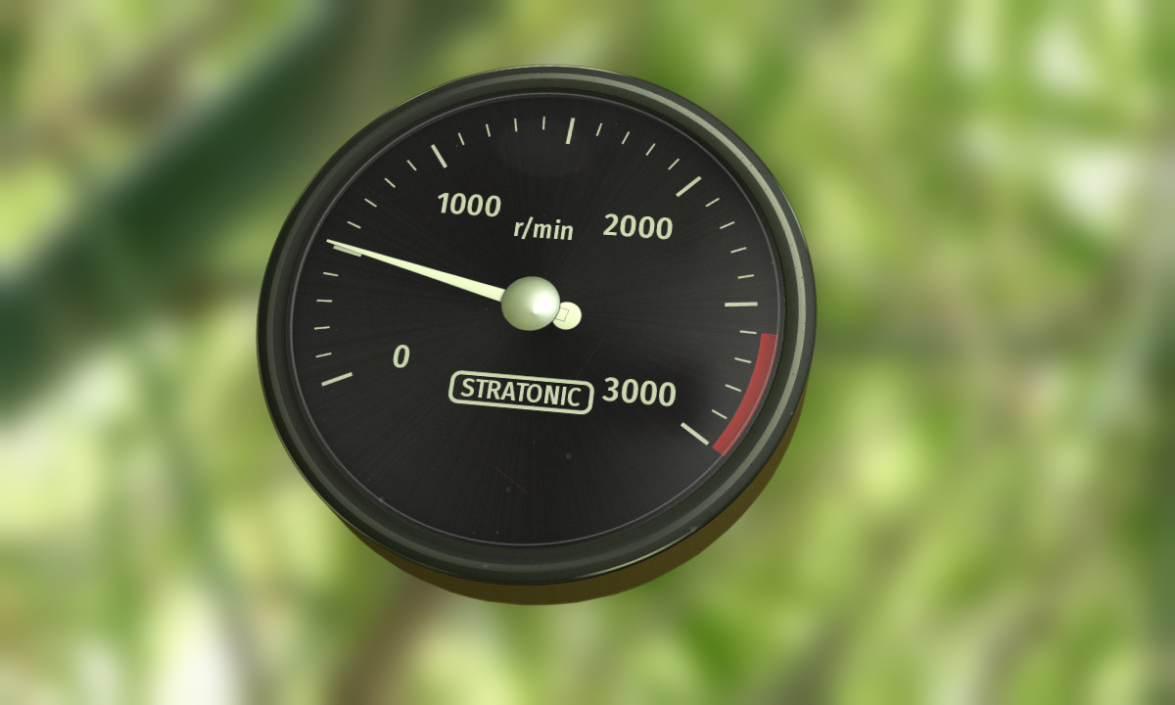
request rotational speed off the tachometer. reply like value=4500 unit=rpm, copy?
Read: value=500 unit=rpm
